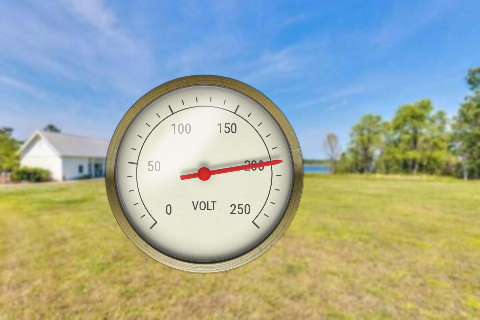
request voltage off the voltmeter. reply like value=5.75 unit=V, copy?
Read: value=200 unit=V
